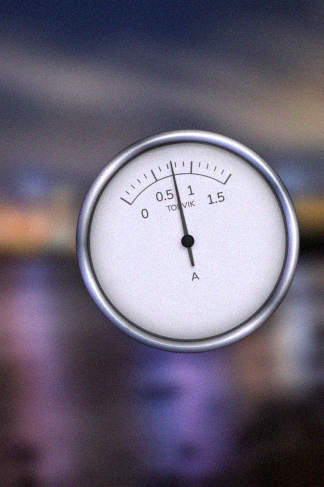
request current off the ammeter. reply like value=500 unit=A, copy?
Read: value=0.75 unit=A
